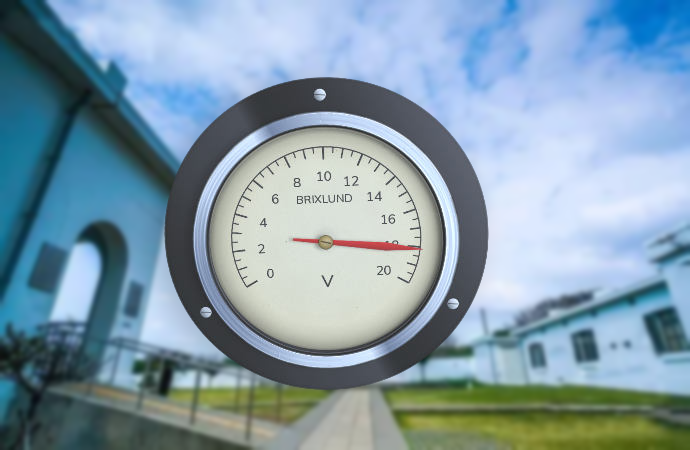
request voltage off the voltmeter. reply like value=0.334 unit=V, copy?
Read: value=18 unit=V
